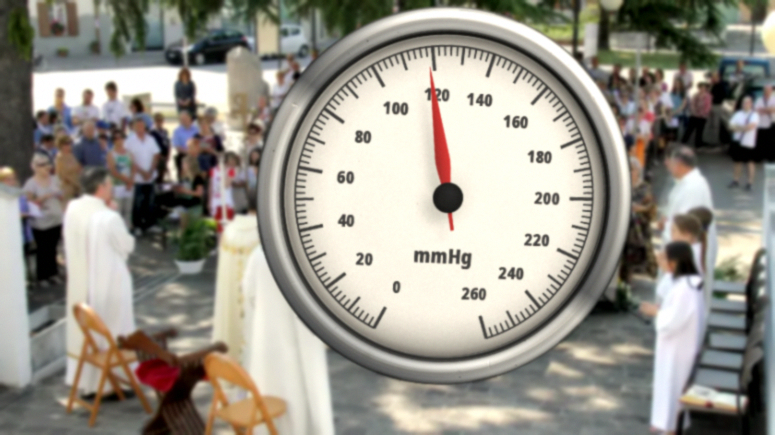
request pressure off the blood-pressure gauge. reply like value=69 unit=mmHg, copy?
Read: value=118 unit=mmHg
